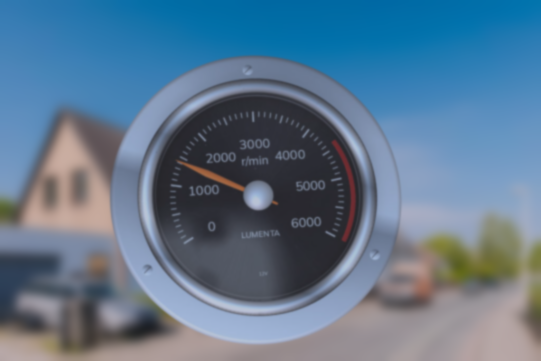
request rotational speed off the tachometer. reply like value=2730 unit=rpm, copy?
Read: value=1400 unit=rpm
